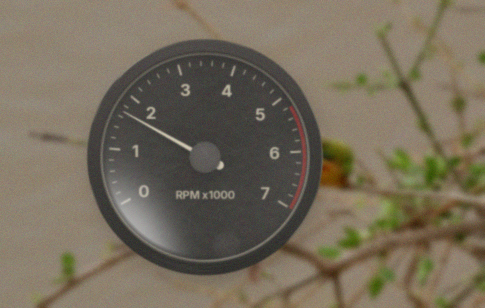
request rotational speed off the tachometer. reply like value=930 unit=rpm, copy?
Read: value=1700 unit=rpm
